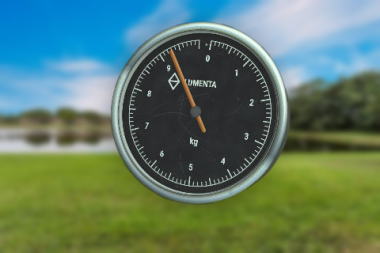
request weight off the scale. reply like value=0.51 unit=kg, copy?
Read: value=9.3 unit=kg
